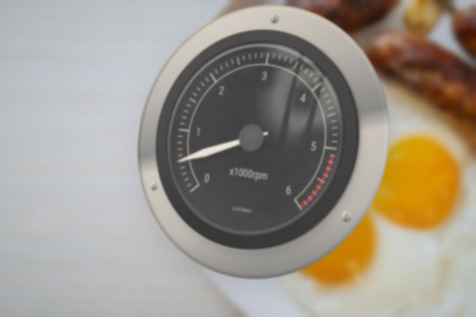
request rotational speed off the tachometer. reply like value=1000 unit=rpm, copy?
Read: value=500 unit=rpm
